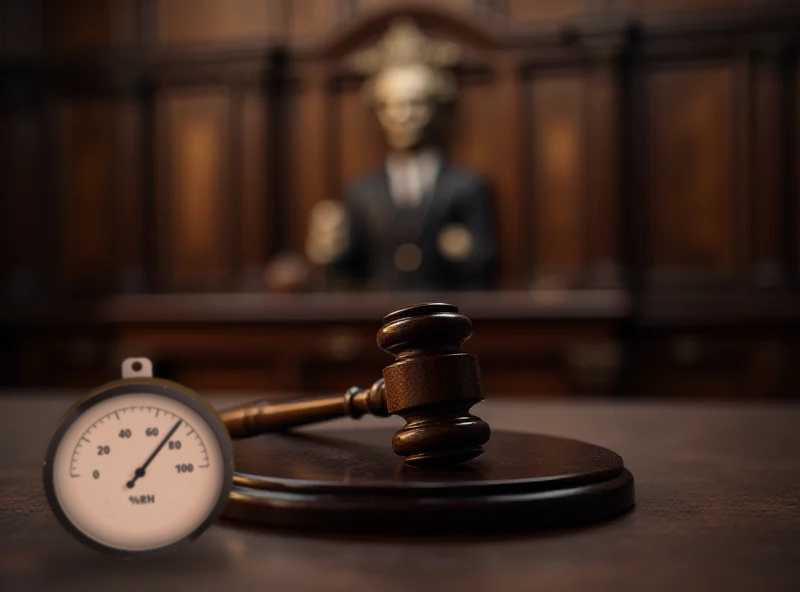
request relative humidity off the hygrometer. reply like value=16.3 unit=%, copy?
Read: value=72 unit=%
